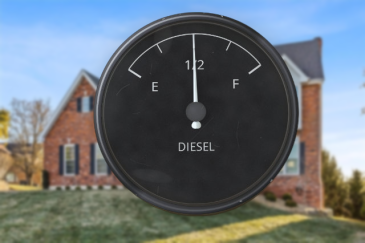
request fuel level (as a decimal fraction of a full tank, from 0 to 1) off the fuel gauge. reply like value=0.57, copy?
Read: value=0.5
